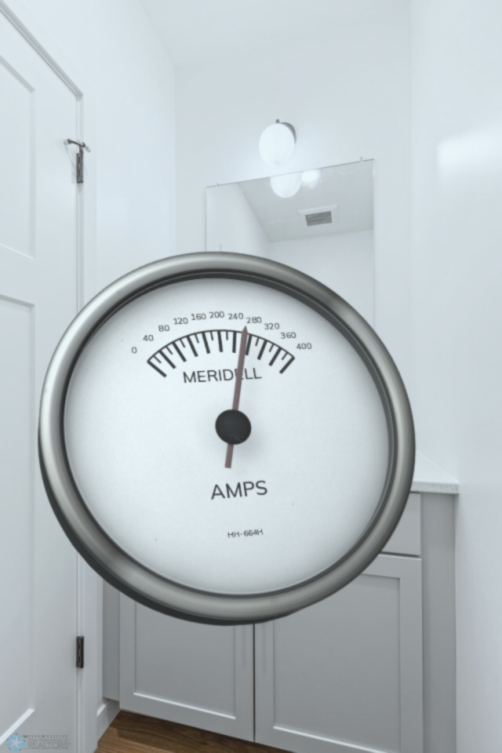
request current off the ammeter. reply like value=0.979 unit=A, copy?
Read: value=260 unit=A
